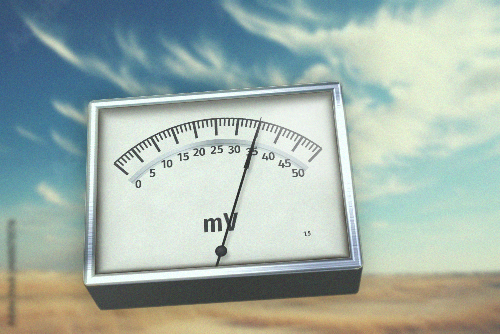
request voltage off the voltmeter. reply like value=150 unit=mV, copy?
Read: value=35 unit=mV
